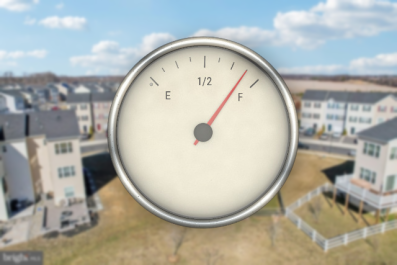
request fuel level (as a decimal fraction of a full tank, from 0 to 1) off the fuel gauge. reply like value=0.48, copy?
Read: value=0.875
